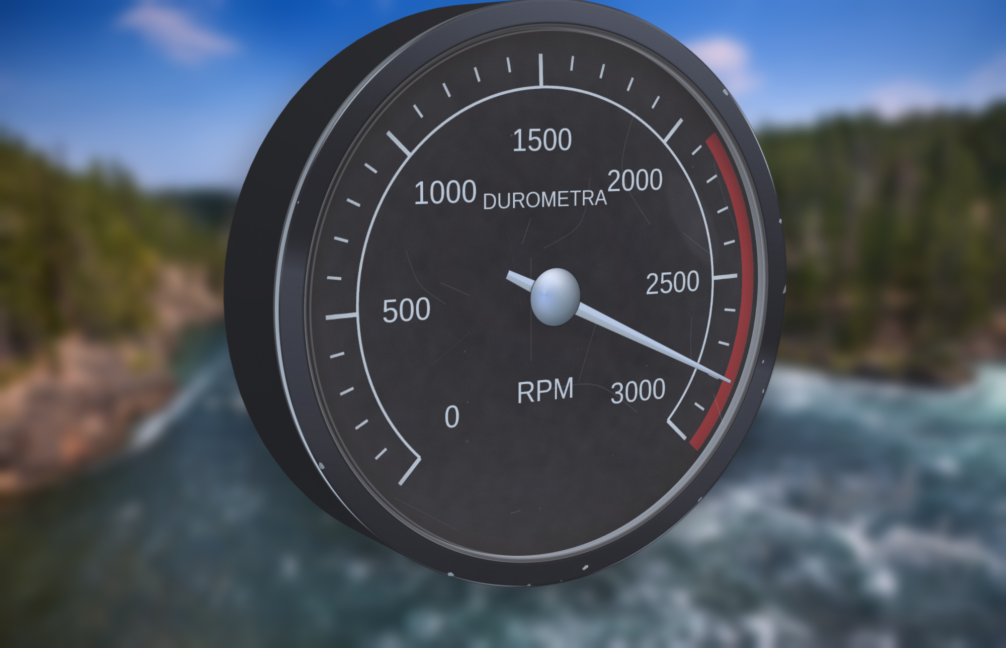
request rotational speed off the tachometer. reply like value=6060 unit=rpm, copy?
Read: value=2800 unit=rpm
